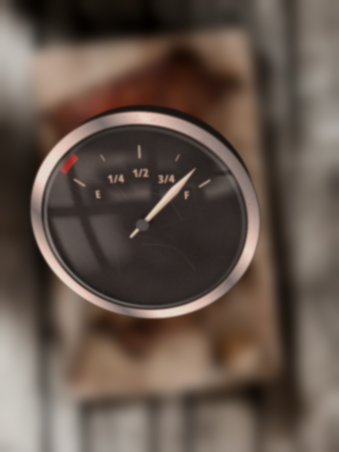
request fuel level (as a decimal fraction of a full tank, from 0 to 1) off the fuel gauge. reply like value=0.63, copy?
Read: value=0.875
